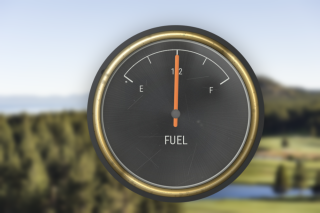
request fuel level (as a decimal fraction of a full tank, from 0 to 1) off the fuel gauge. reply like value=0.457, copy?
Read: value=0.5
